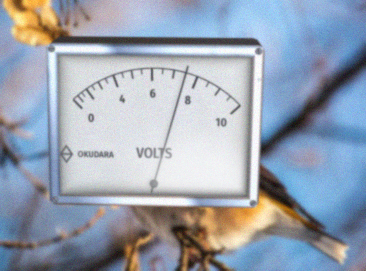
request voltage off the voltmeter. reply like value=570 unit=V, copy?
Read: value=7.5 unit=V
